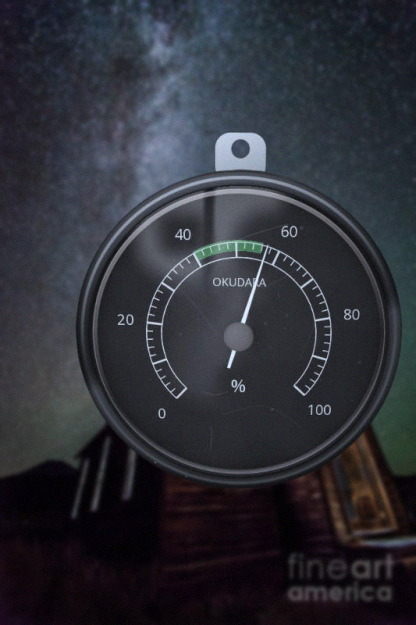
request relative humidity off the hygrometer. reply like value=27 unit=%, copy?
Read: value=57 unit=%
